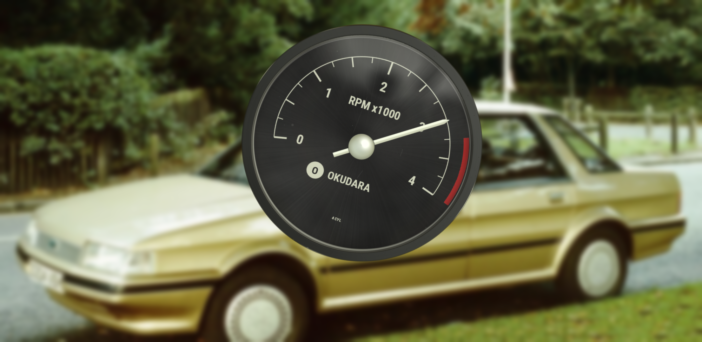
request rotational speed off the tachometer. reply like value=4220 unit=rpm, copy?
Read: value=3000 unit=rpm
